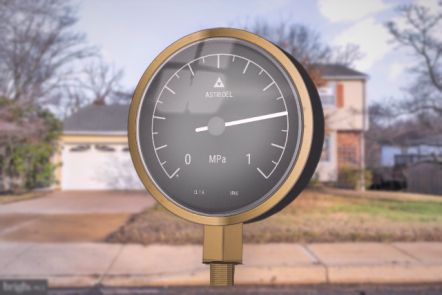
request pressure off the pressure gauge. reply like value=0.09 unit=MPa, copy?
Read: value=0.8 unit=MPa
